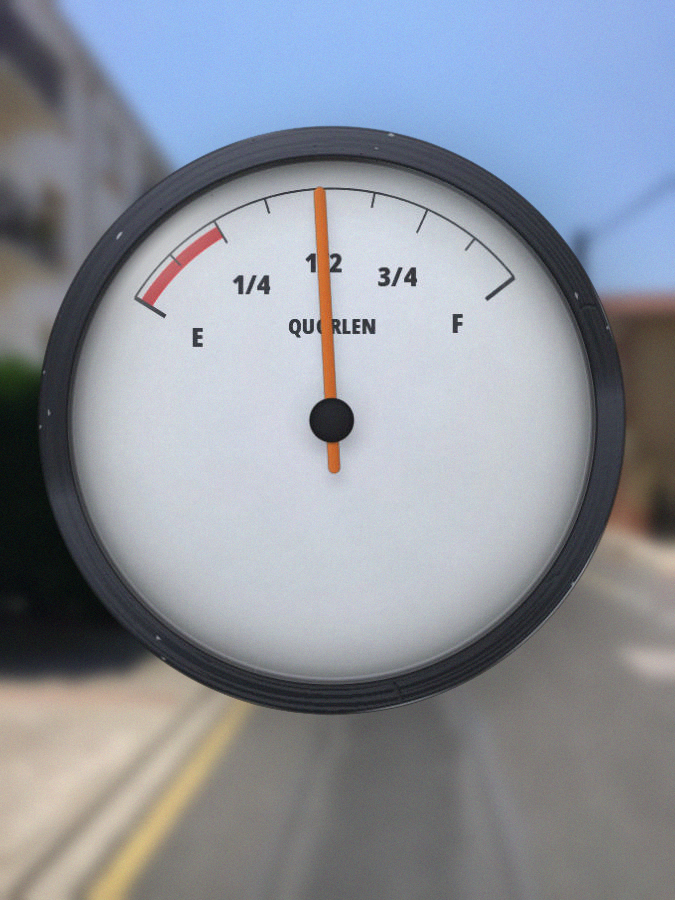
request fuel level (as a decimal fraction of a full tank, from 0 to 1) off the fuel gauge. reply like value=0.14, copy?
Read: value=0.5
